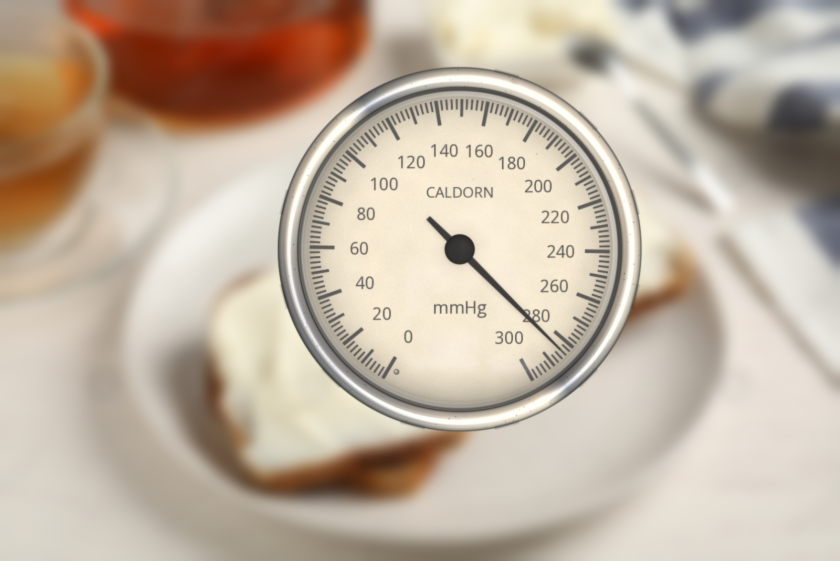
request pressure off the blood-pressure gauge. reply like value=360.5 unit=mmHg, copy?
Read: value=284 unit=mmHg
